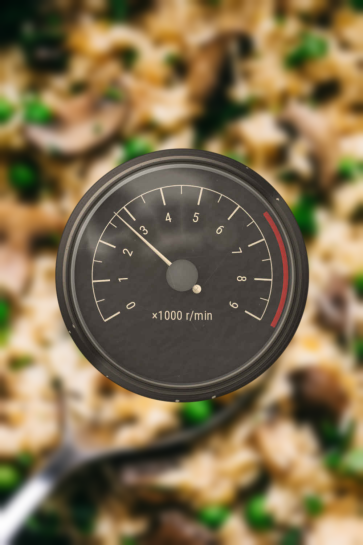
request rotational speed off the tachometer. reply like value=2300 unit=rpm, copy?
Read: value=2750 unit=rpm
